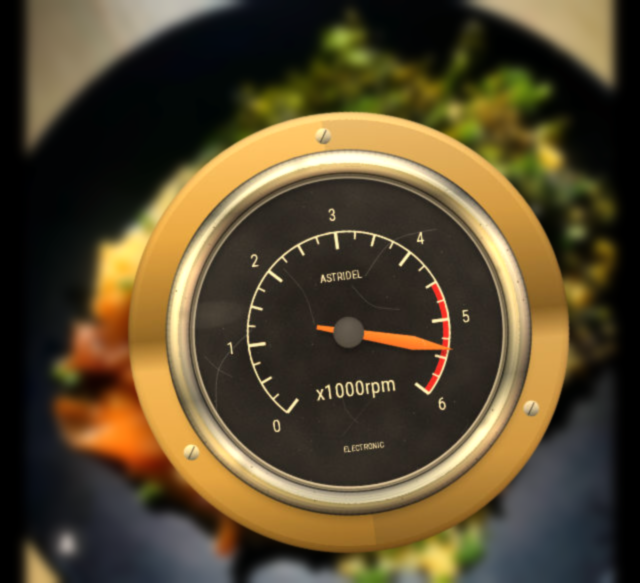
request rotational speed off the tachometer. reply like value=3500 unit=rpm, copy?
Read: value=5375 unit=rpm
